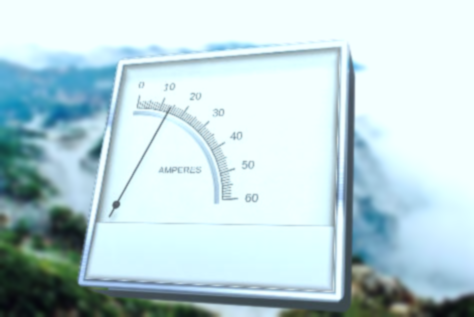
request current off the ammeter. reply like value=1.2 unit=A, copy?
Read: value=15 unit=A
